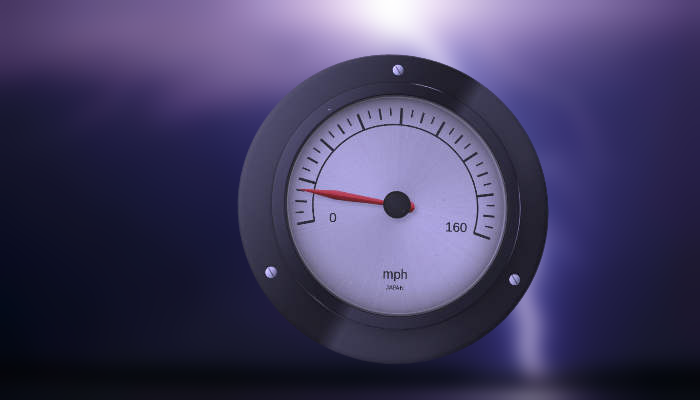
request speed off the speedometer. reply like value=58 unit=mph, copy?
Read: value=15 unit=mph
